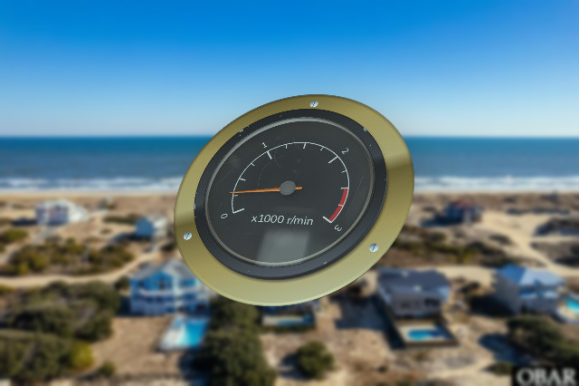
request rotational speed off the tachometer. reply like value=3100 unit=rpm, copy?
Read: value=250 unit=rpm
